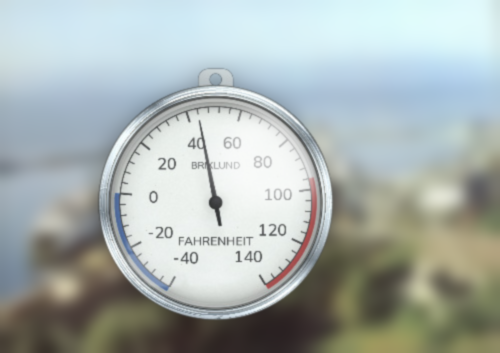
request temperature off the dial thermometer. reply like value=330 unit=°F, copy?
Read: value=44 unit=°F
